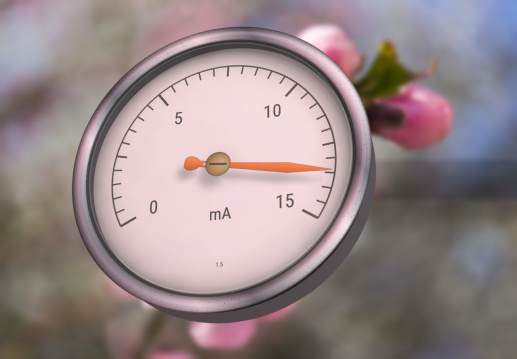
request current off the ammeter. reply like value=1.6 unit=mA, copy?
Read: value=13.5 unit=mA
